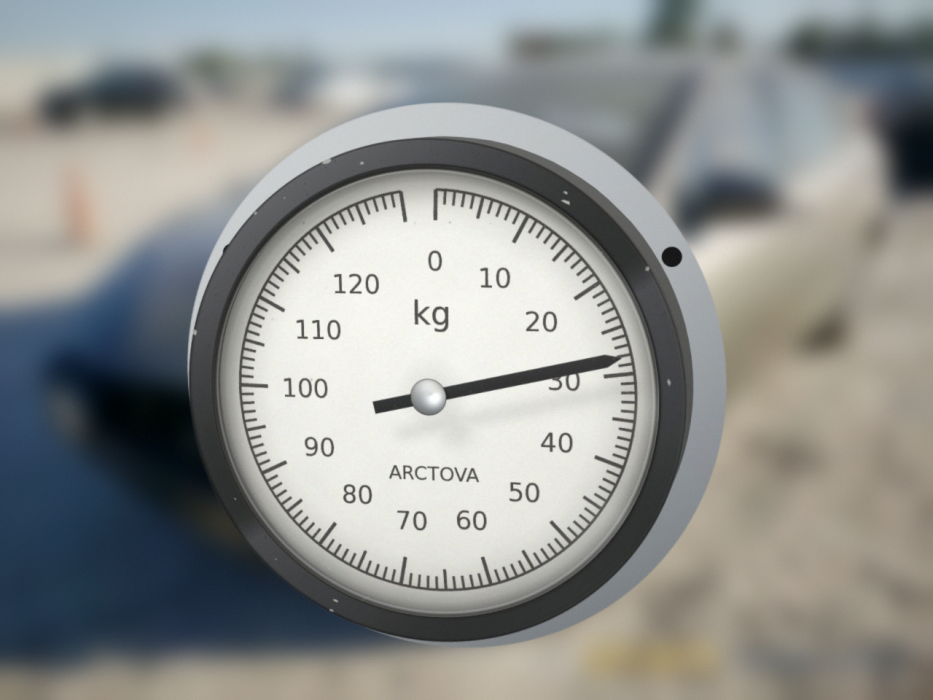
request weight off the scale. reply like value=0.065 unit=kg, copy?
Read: value=28 unit=kg
